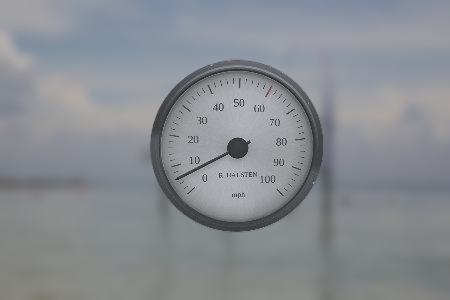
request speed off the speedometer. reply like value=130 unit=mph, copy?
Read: value=6 unit=mph
